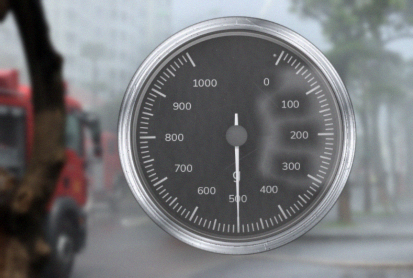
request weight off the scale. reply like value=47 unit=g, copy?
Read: value=500 unit=g
